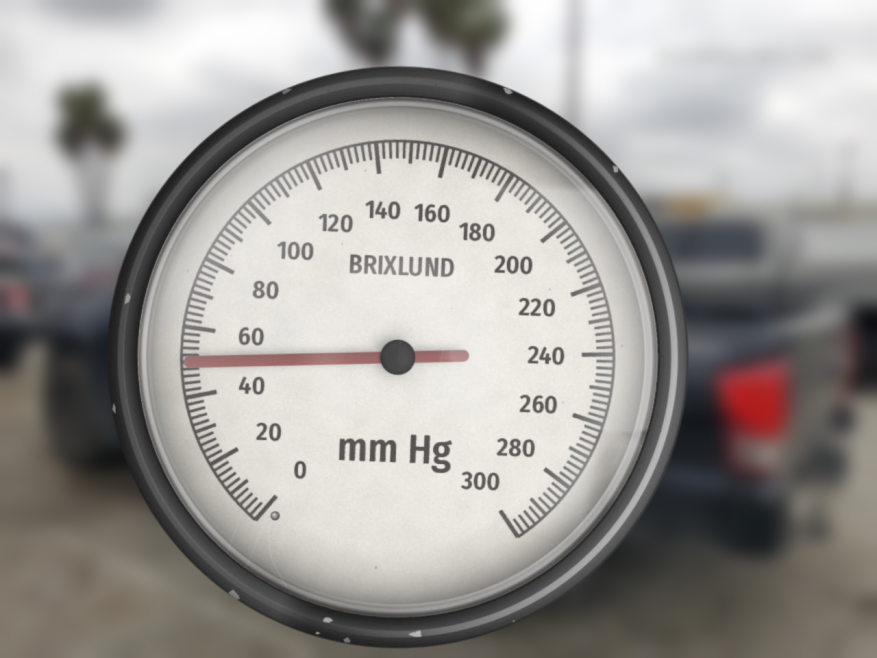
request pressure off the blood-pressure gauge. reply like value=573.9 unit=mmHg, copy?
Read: value=50 unit=mmHg
